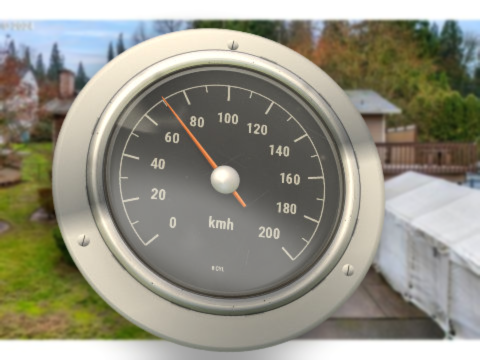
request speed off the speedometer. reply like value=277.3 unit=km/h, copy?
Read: value=70 unit=km/h
